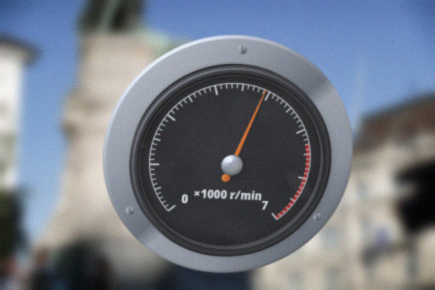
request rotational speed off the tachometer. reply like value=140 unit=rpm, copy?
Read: value=3900 unit=rpm
